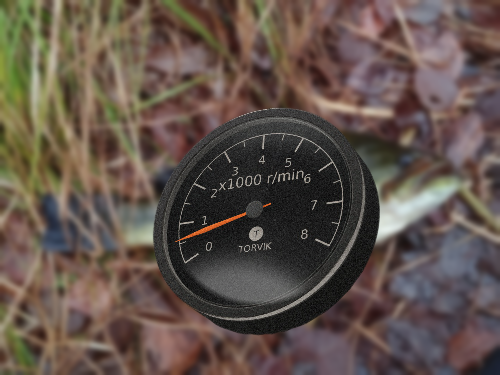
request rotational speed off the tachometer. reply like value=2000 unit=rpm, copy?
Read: value=500 unit=rpm
